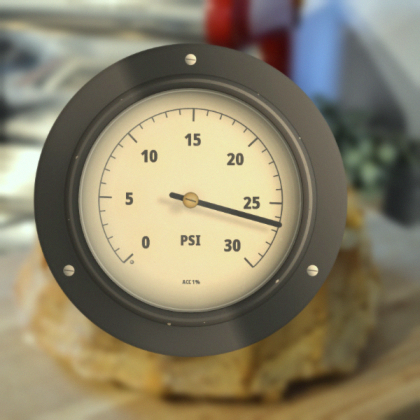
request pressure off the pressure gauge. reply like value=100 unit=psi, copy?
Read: value=26.5 unit=psi
